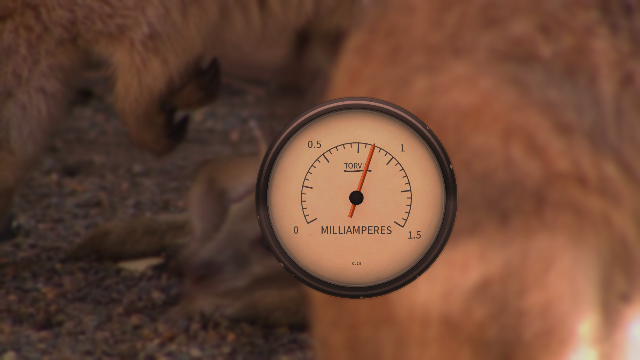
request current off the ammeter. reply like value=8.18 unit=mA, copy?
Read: value=0.85 unit=mA
